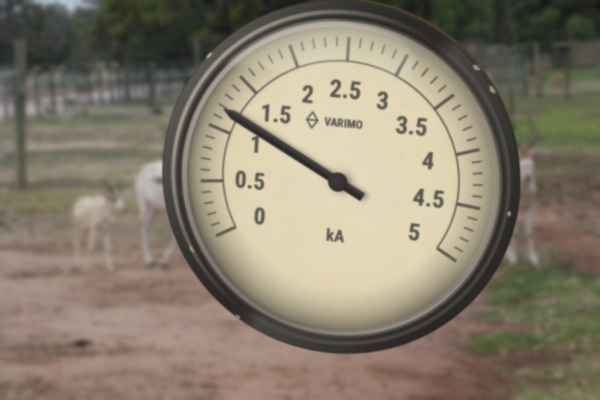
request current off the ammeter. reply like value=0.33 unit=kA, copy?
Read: value=1.2 unit=kA
